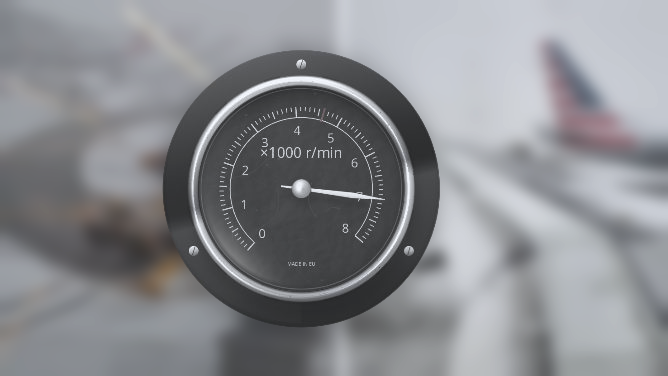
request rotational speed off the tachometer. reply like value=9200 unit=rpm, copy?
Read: value=7000 unit=rpm
